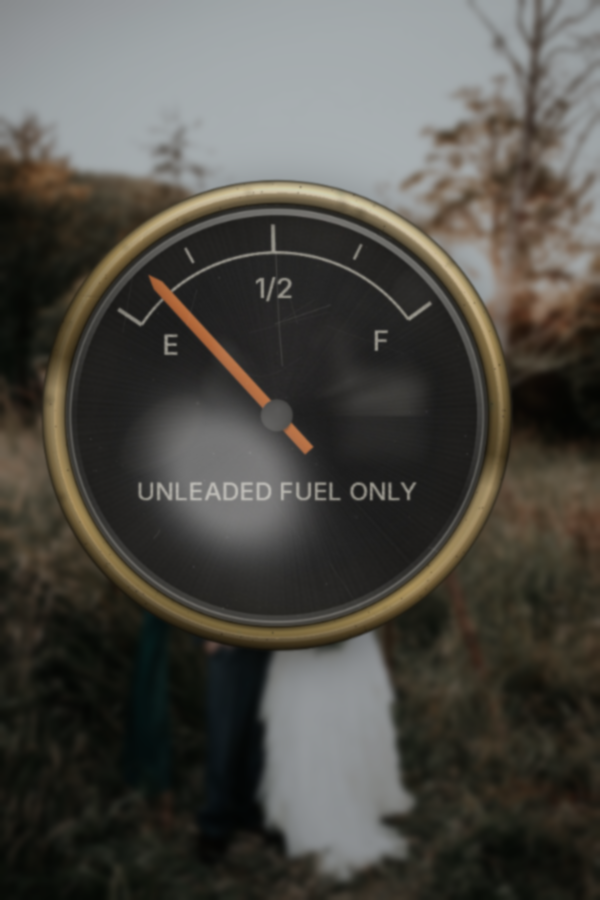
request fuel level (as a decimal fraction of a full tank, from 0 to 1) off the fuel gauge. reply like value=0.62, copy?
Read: value=0.125
